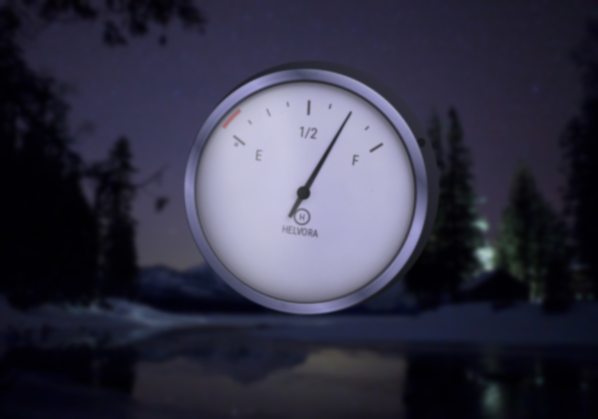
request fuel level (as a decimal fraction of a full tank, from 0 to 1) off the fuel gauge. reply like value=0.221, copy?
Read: value=0.75
